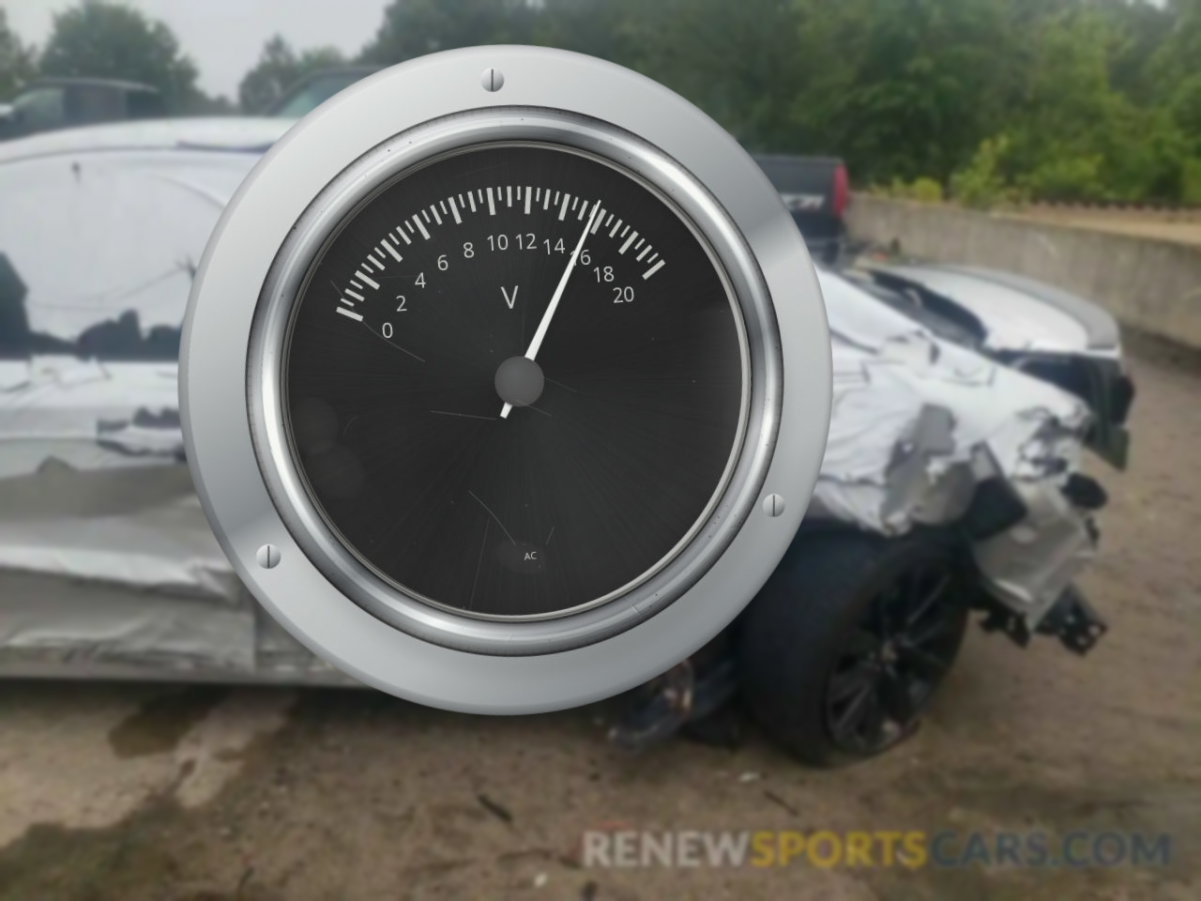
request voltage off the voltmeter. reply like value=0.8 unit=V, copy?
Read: value=15.5 unit=V
